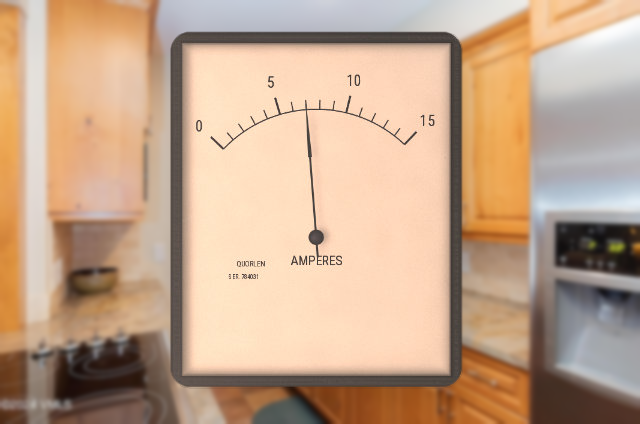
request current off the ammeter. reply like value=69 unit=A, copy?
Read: value=7 unit=A
